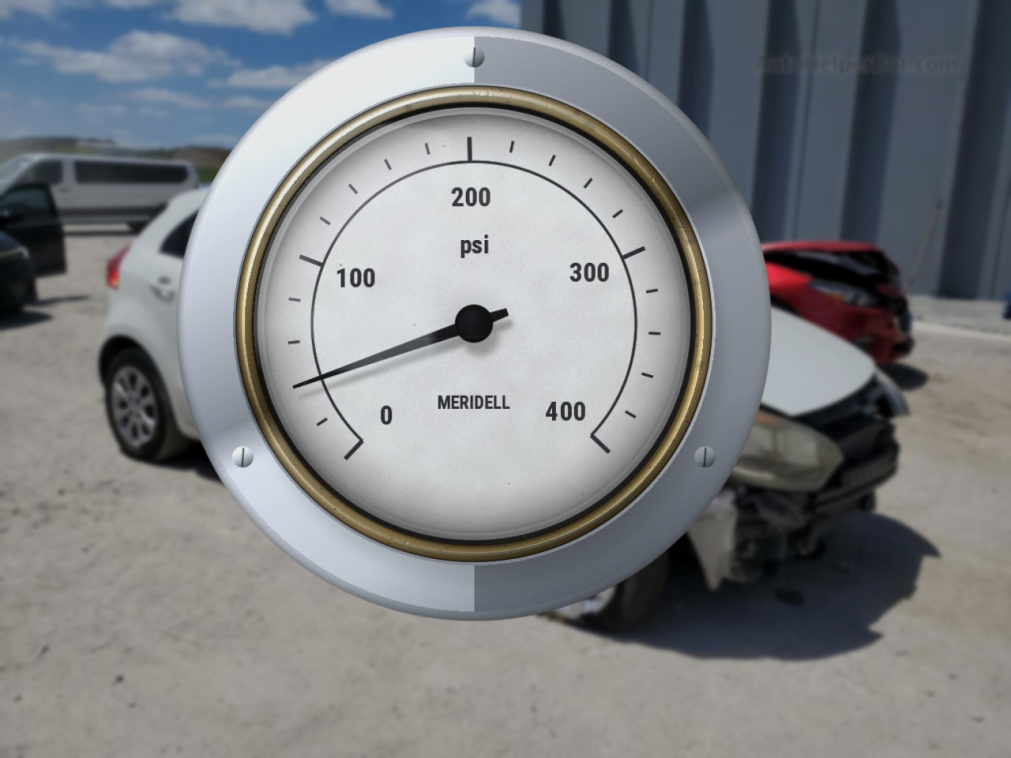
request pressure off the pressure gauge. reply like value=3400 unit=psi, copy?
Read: value=40 unit=psi
